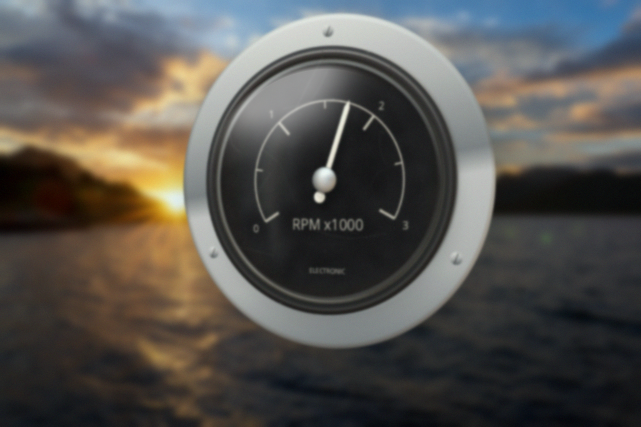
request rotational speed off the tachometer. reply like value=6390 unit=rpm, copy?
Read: value=1750 unit=rpm
